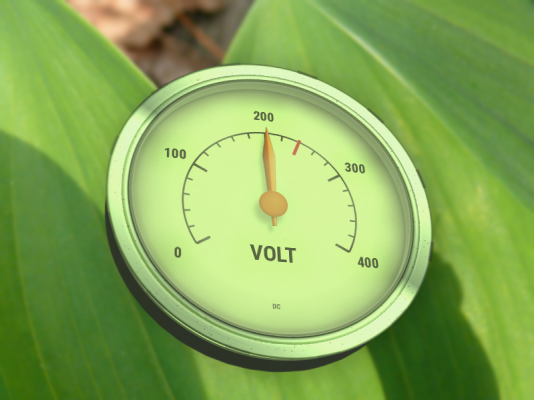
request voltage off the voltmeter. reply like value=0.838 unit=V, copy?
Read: value=200 unit=V
